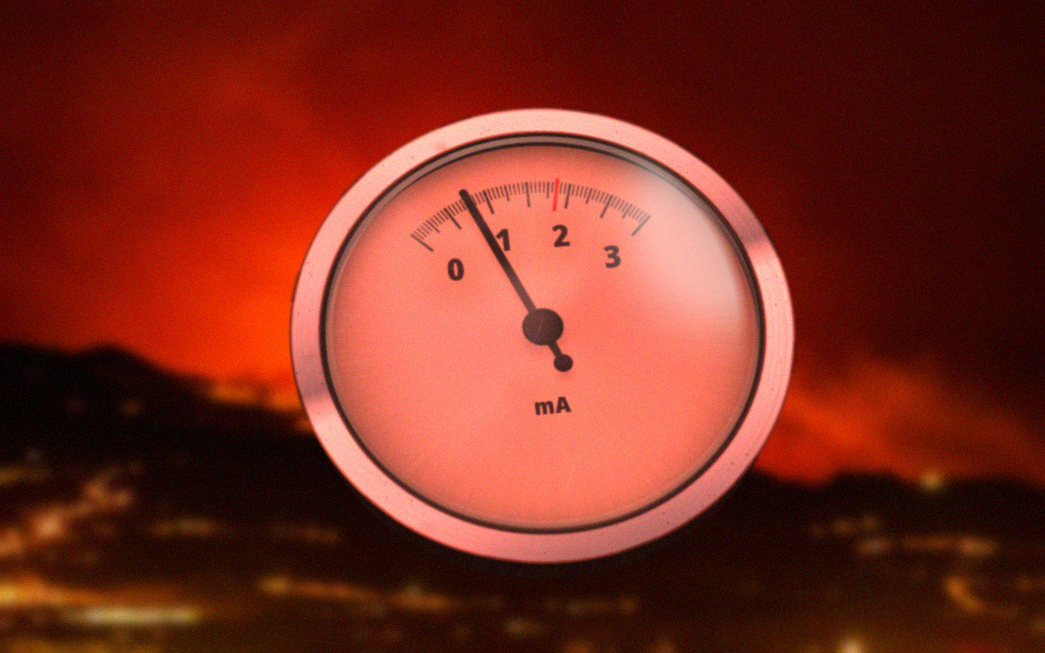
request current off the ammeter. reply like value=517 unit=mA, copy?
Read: value=0.75 unit=mA
